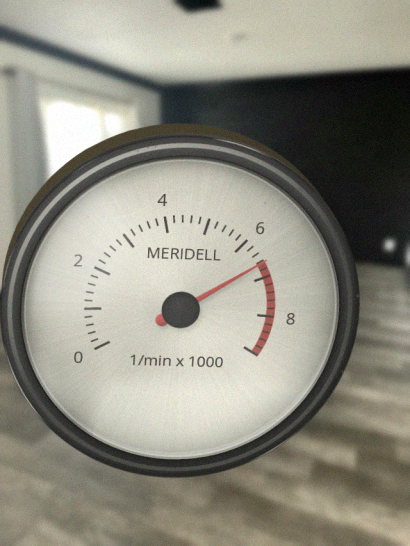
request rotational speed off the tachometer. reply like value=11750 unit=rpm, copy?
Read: value=6600 unit=rpm
